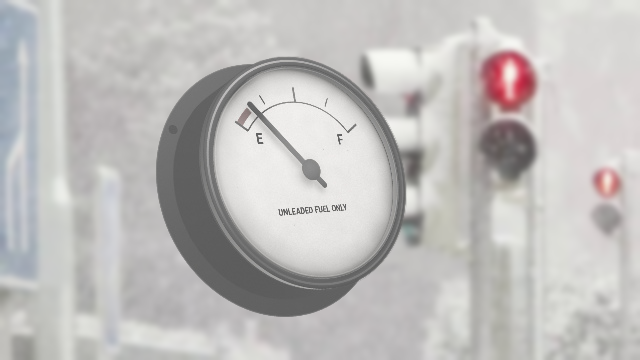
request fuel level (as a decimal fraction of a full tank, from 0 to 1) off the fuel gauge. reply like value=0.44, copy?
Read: value=0.125
